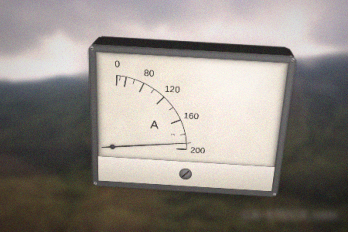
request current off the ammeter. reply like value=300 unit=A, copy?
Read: value=190 unit=A
